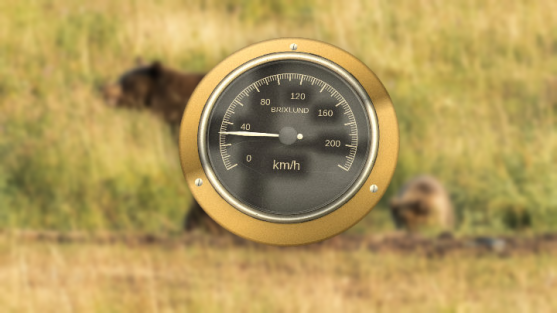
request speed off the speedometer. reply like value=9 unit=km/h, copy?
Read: value=30 unit=km/h
